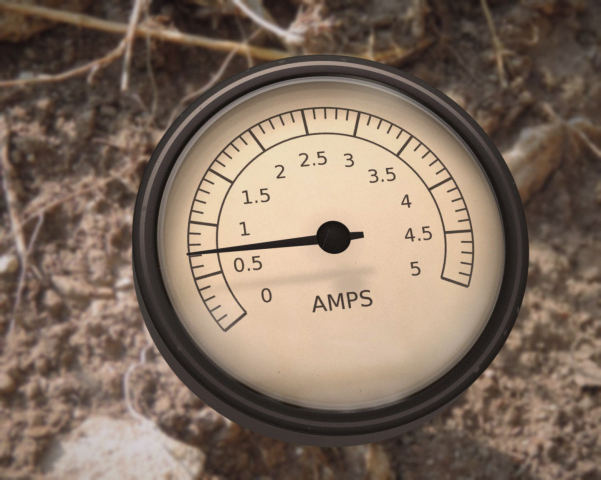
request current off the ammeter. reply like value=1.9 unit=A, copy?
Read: value=0.7 unit=A
